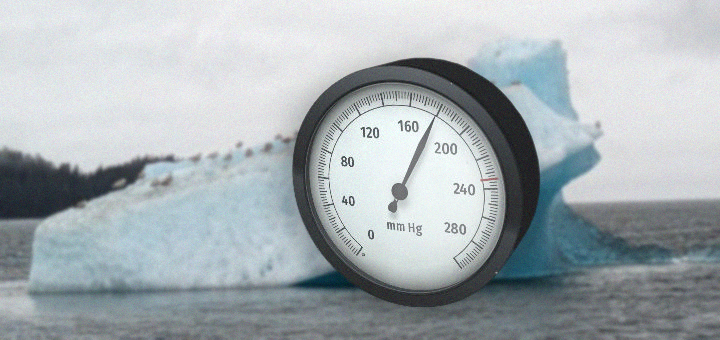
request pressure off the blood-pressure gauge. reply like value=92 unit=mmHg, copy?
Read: value=180 unit=mmHg
